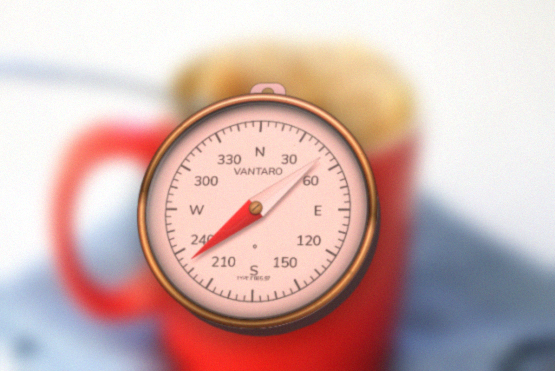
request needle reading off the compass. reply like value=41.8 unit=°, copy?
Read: value=230 unit=°
